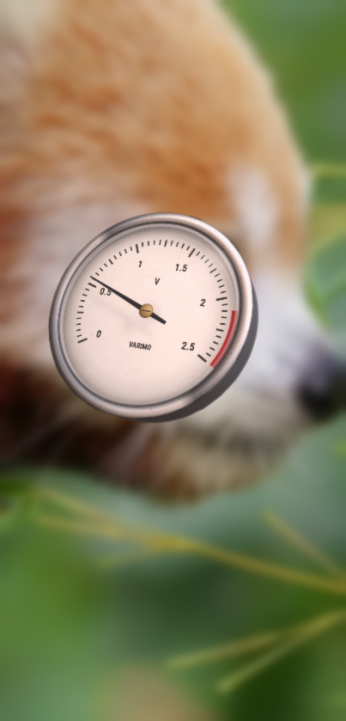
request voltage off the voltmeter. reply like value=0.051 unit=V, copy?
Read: value=0.55 unit=V
